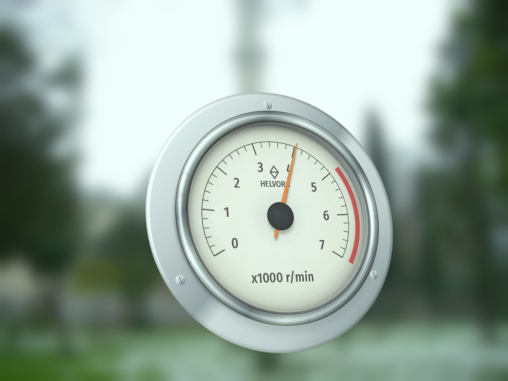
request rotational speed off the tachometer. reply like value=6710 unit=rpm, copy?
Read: value=4000 unit=rpm
